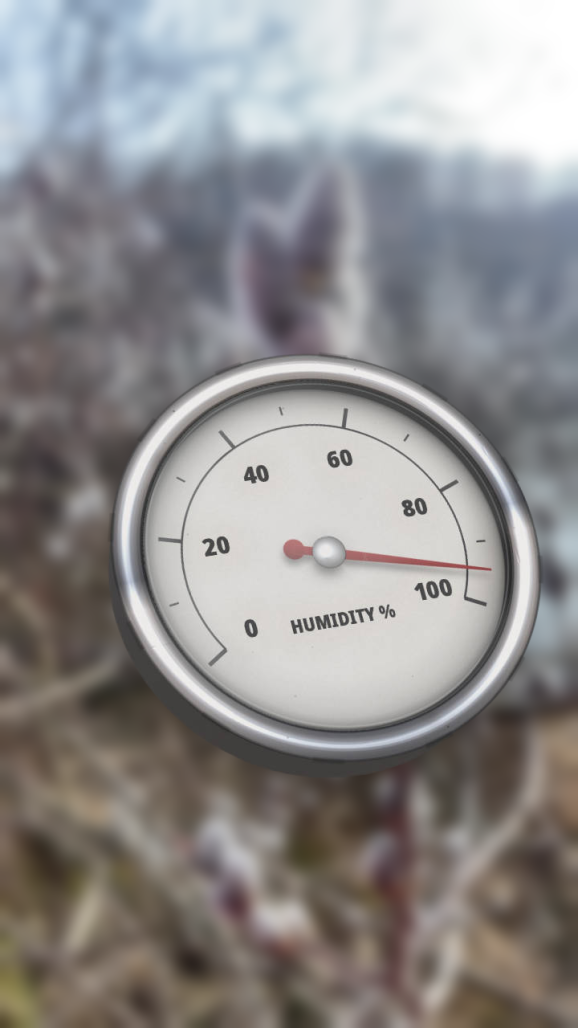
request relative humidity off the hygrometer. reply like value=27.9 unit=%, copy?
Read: value=95 unit=%
